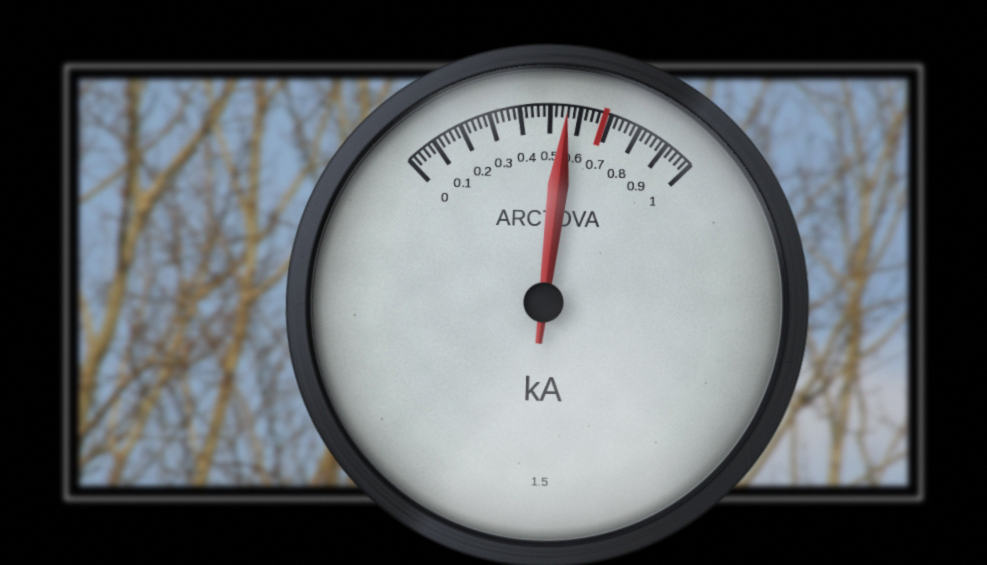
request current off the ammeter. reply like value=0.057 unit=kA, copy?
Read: value=0.56 unit=kA
